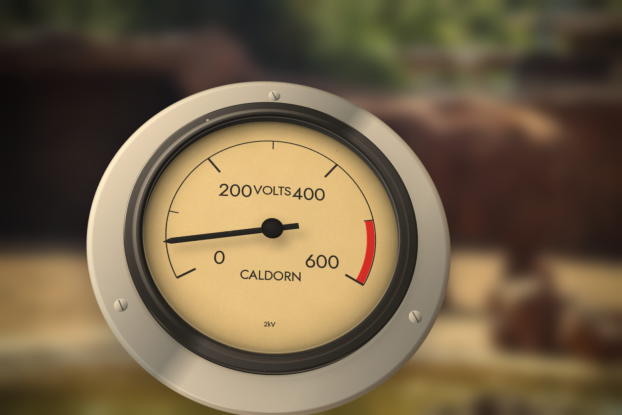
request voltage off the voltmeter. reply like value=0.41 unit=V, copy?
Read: value=50 unit=V
